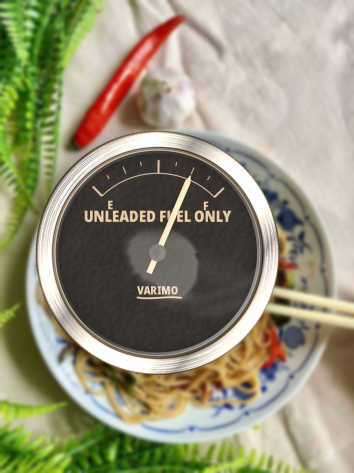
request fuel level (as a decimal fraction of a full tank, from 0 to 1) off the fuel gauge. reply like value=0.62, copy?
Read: value=0.75
